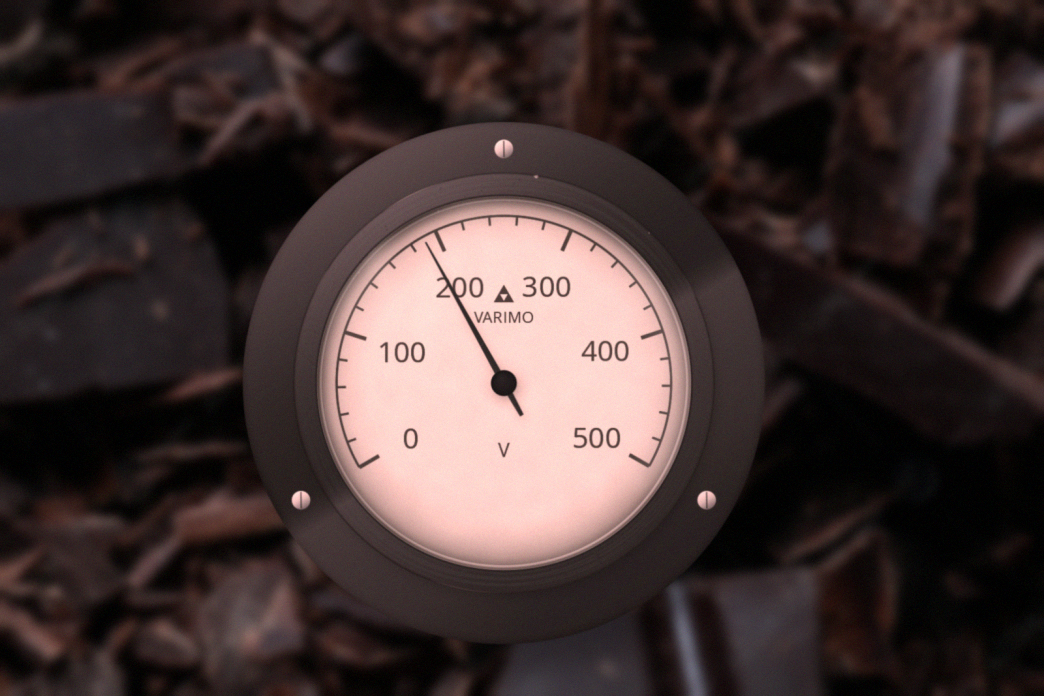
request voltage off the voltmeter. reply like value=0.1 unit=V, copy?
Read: value=190 unit=V
